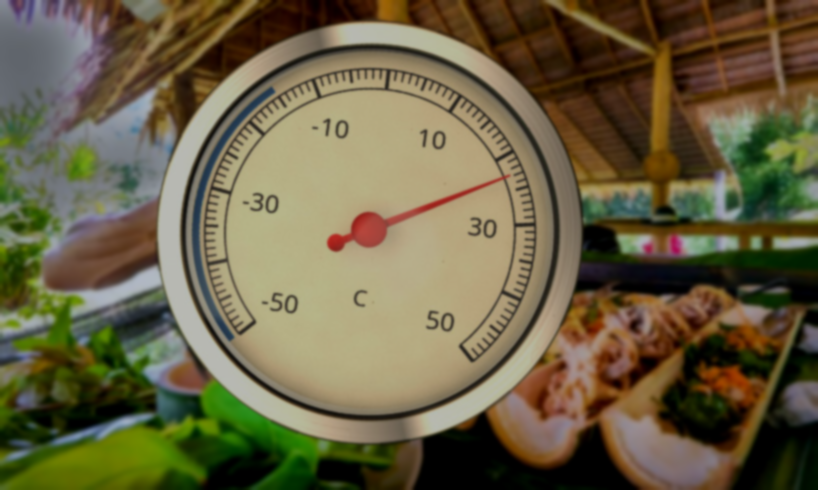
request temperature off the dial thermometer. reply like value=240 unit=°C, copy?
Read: value=23 unit=°C
